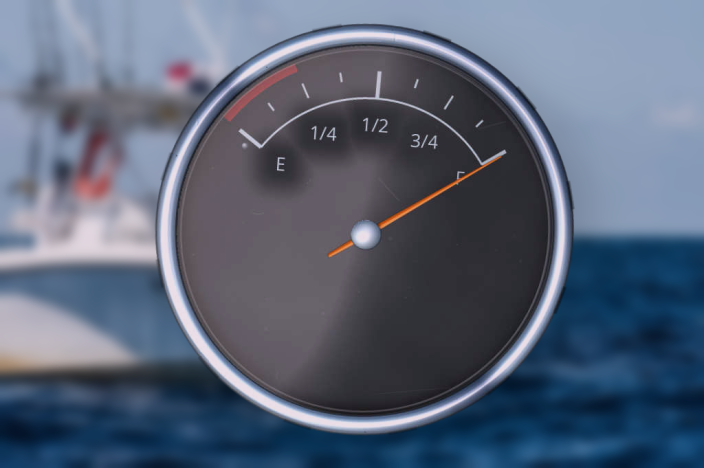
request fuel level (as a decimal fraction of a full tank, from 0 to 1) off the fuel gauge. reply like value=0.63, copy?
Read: value=1
